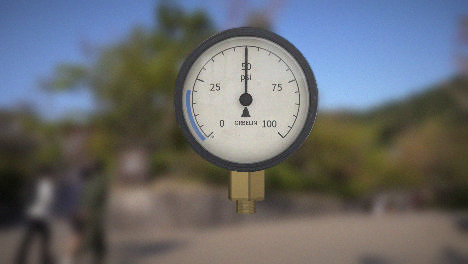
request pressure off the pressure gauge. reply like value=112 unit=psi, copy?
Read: value=50 unit=psi
